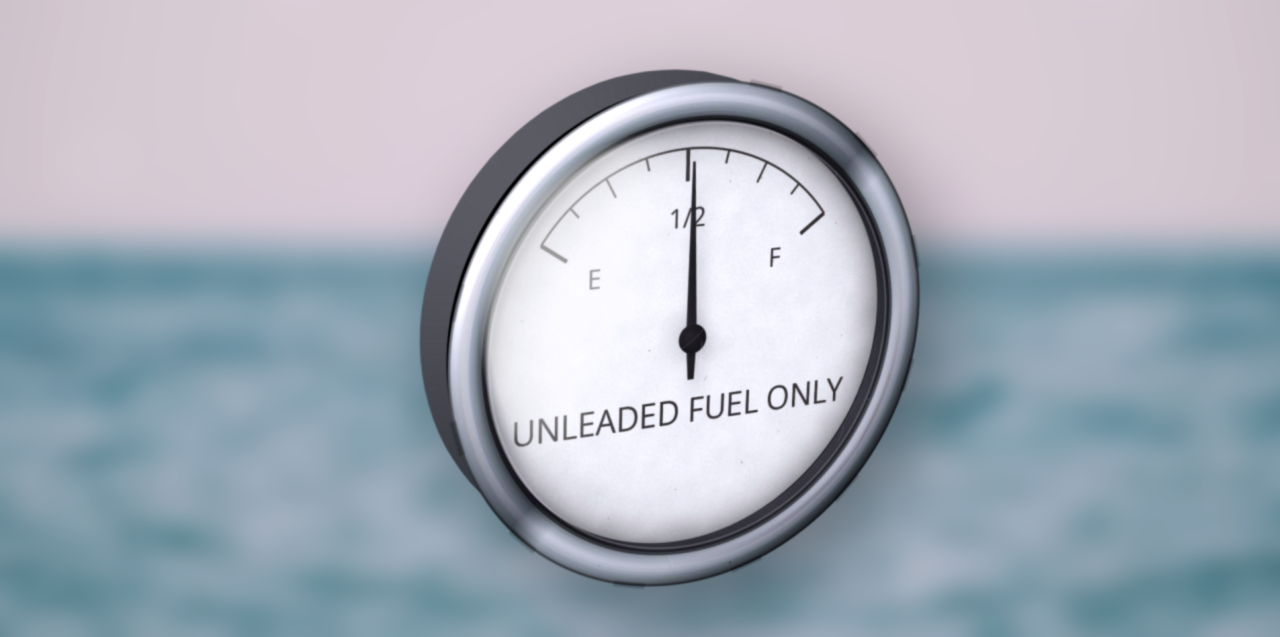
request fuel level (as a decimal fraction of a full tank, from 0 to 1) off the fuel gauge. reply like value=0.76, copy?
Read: value=0.5
